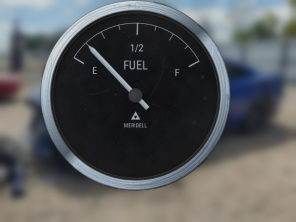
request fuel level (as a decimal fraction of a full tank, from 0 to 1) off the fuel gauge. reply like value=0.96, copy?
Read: value=0.125
